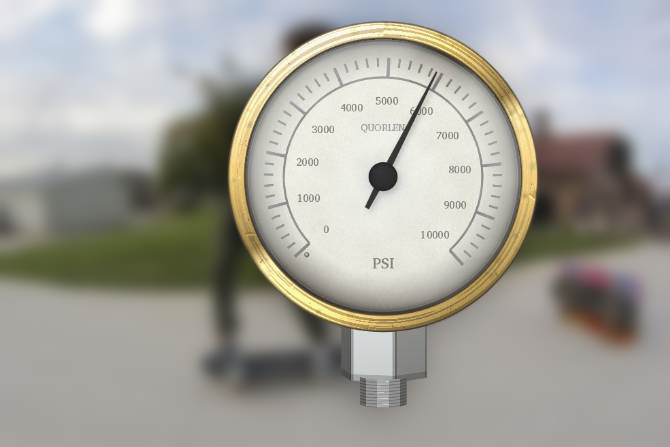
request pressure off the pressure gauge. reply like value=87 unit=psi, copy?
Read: value=5900 unit=psi
